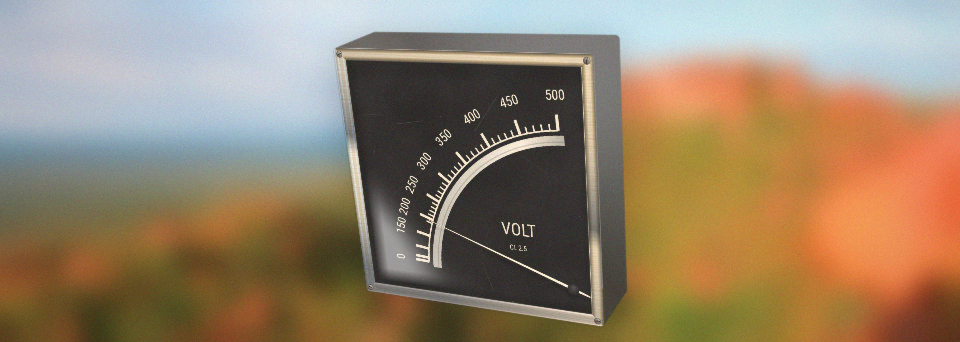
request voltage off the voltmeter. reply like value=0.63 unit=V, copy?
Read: value=200 unit=V
